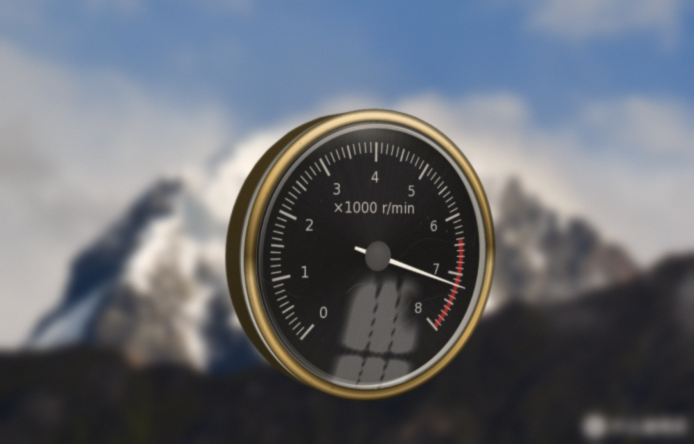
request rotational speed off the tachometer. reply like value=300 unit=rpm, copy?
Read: value=7200 unit=rpm
